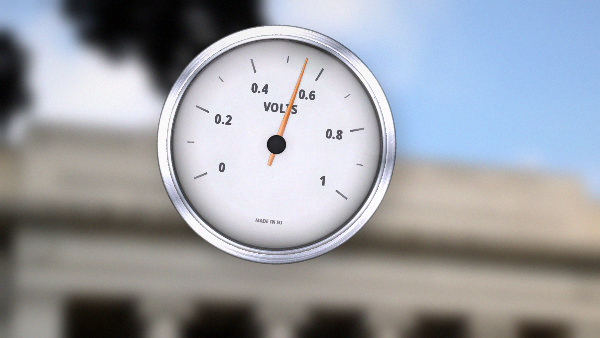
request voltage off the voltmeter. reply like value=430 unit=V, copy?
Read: value=0.55 unit=V
